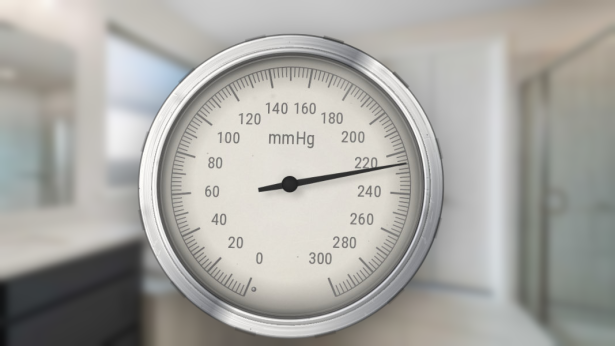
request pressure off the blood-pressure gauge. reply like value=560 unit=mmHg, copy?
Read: value=226 unit=mmHg
